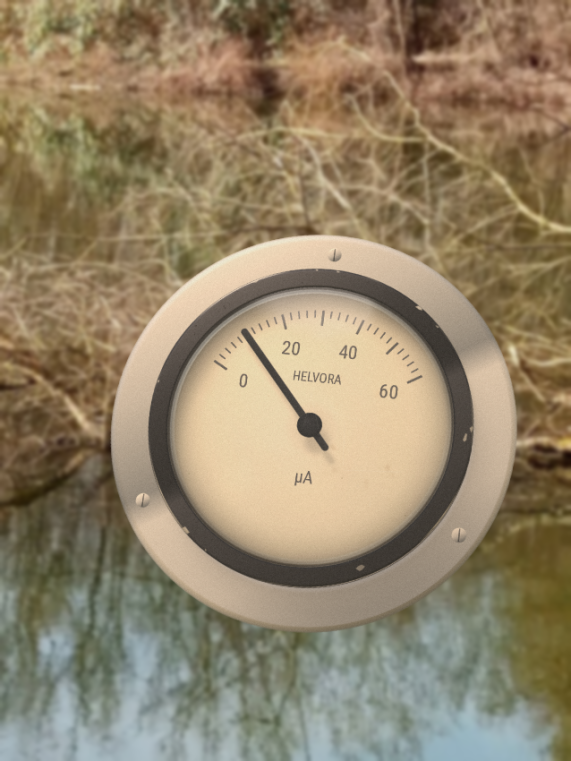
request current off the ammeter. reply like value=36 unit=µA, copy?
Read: value=10 unit=µA
